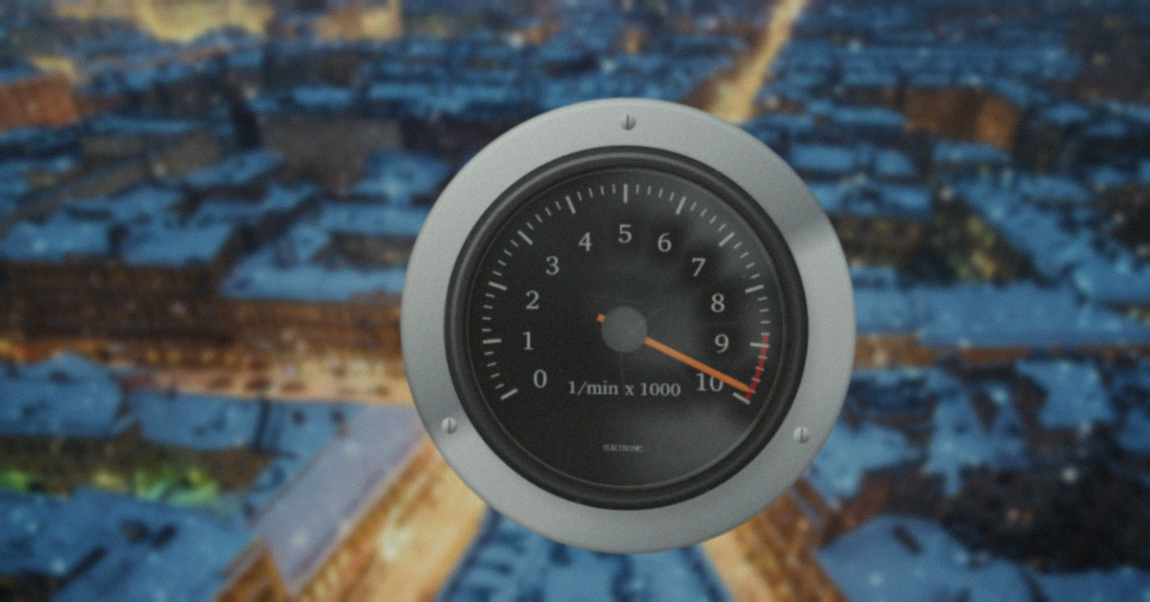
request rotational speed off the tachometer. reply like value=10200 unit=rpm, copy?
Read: value=9800 unit=rpm
